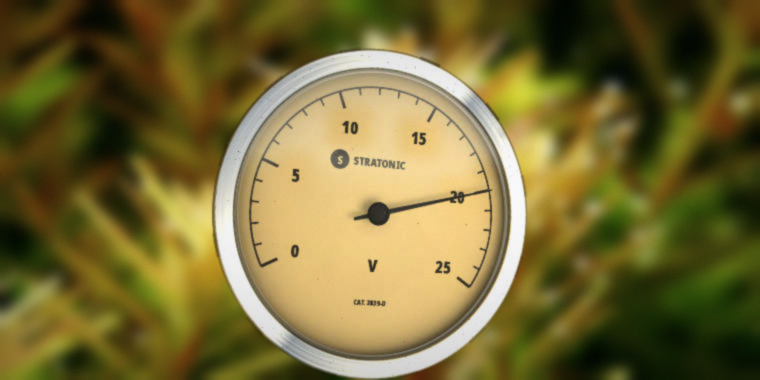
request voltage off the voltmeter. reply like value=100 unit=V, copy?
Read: value=20 unit=V
